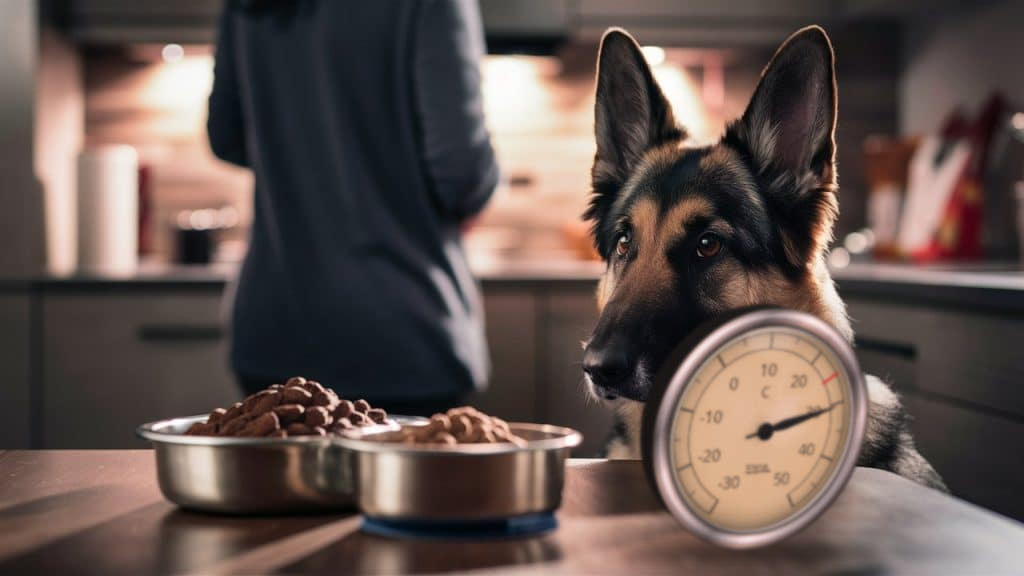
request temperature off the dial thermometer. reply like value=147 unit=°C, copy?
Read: value=30 unit=°C
